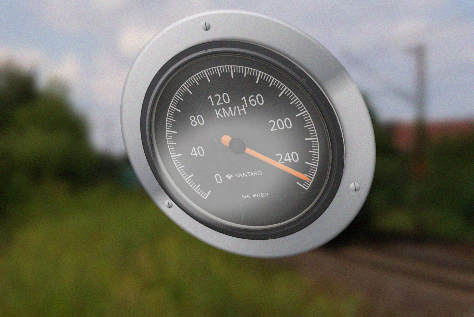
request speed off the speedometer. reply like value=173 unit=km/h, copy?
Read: value=250 unit=km/h
